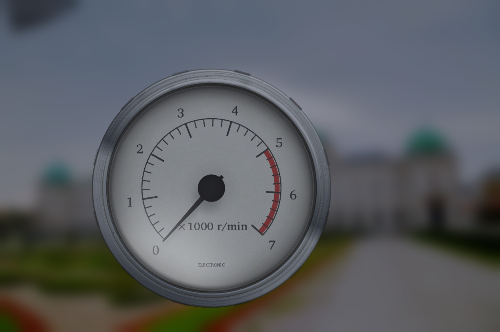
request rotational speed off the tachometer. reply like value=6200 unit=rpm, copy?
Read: value=0 unit=rpm
